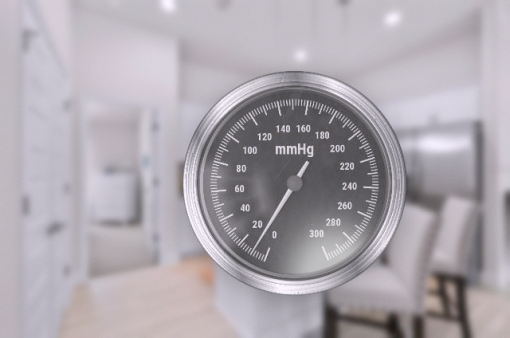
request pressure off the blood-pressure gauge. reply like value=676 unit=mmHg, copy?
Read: value=10 unit=mmHg
